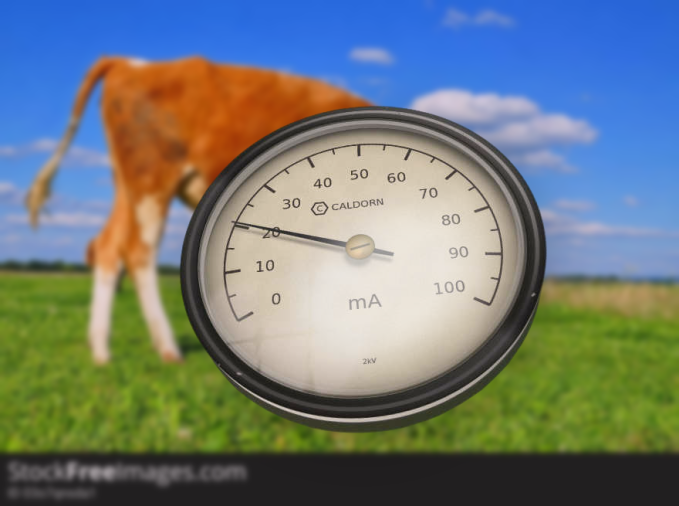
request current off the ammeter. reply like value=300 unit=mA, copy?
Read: value=20 unit=mA
